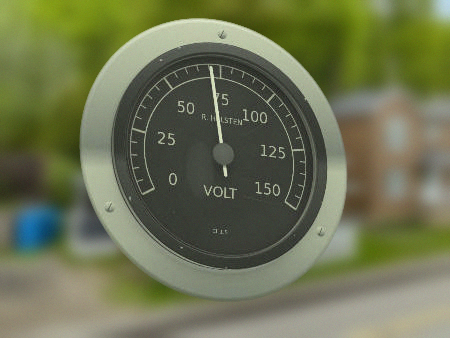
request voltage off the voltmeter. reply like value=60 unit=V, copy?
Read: value=70 unit=V
